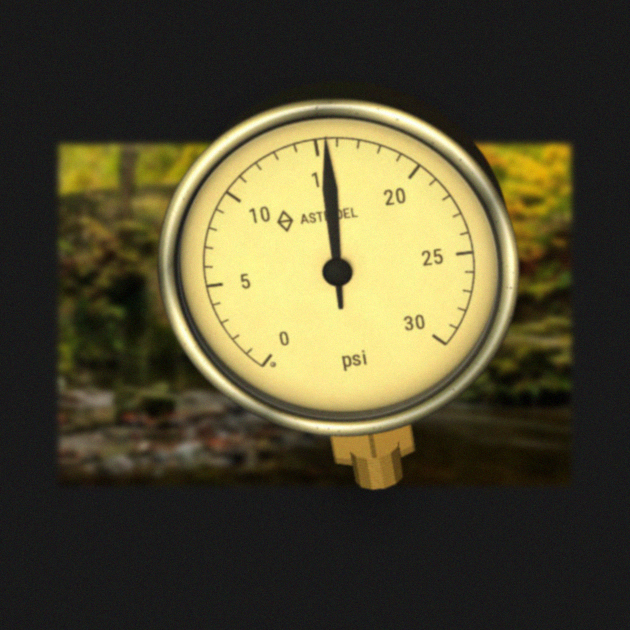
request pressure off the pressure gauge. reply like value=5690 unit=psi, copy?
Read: value=15.5 unit=psi
